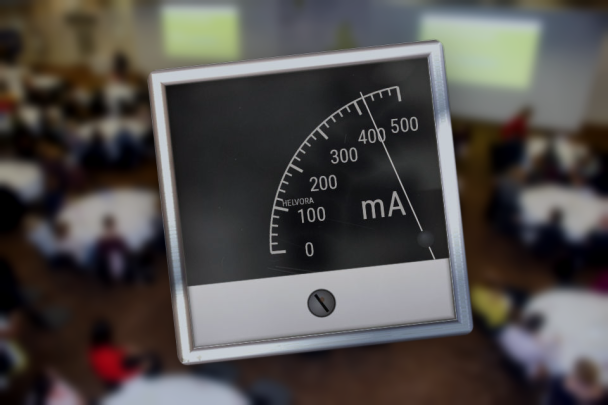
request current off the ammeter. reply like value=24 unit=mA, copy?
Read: value=420 unit=mA
